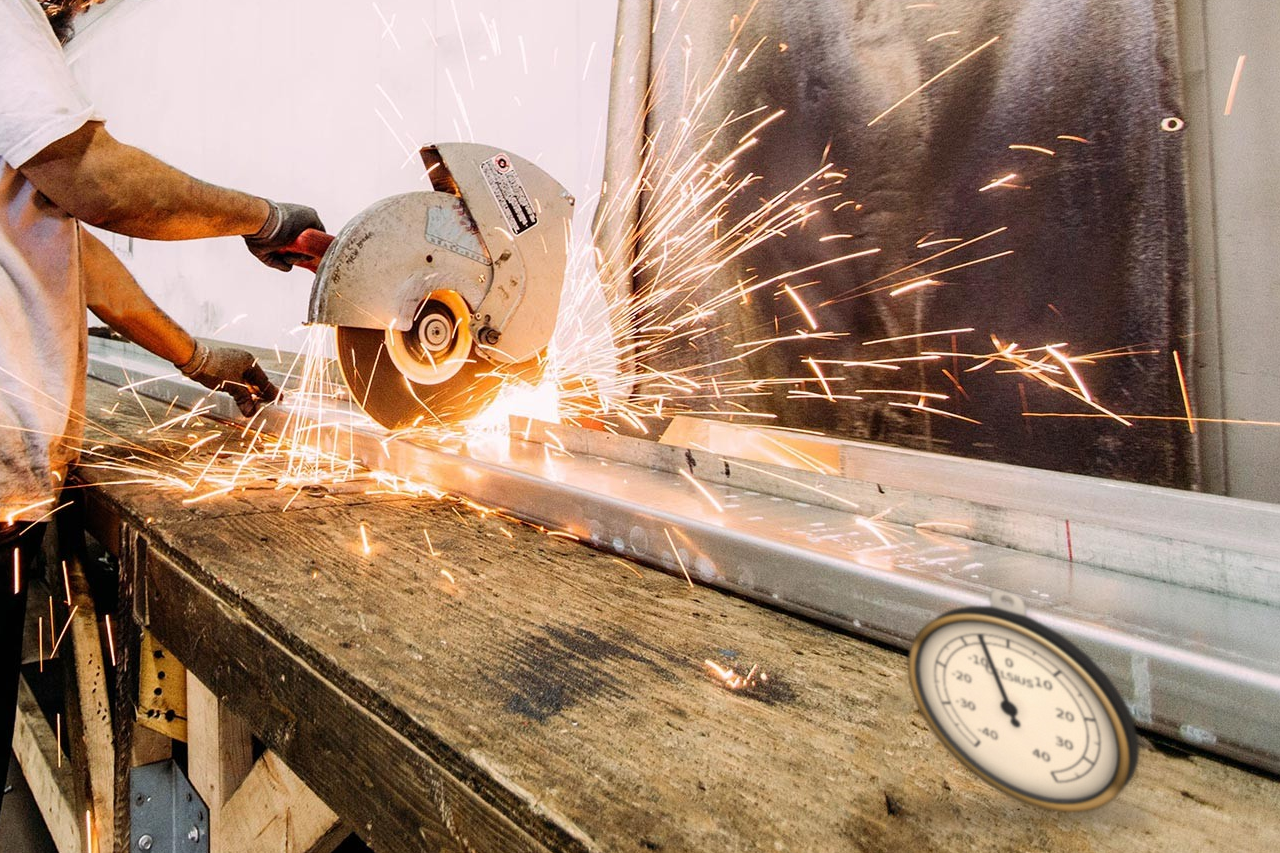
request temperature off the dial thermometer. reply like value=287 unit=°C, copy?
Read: value=-5 unit=°C
